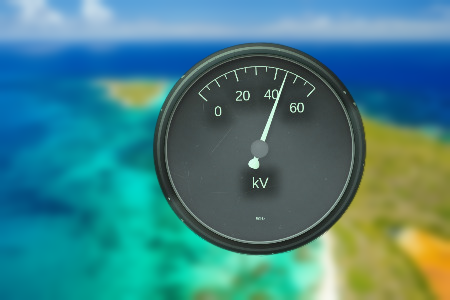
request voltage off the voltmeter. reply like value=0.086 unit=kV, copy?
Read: value=45 unit=kV
